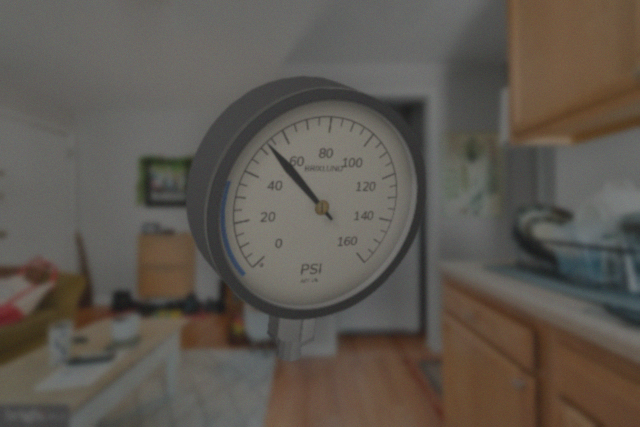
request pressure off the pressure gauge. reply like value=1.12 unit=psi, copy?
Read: value=52.5 unit=psi
